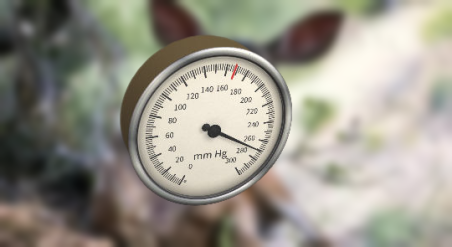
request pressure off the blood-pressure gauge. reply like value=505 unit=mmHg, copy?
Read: value=270 unit=mmHg
